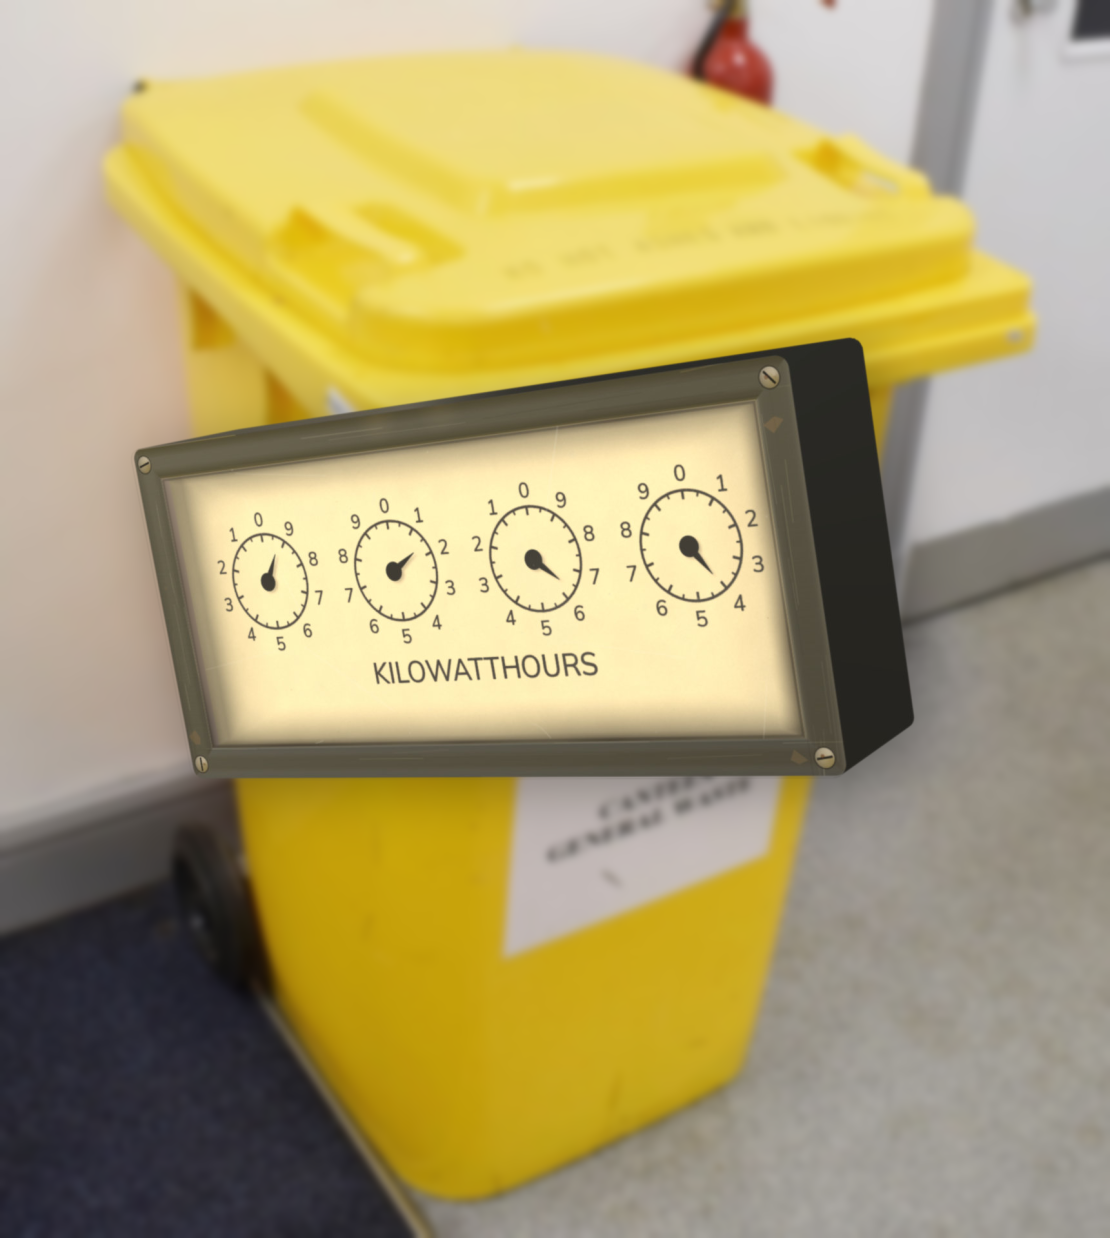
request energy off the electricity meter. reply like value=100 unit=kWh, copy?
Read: value=9164 unit=kWh
